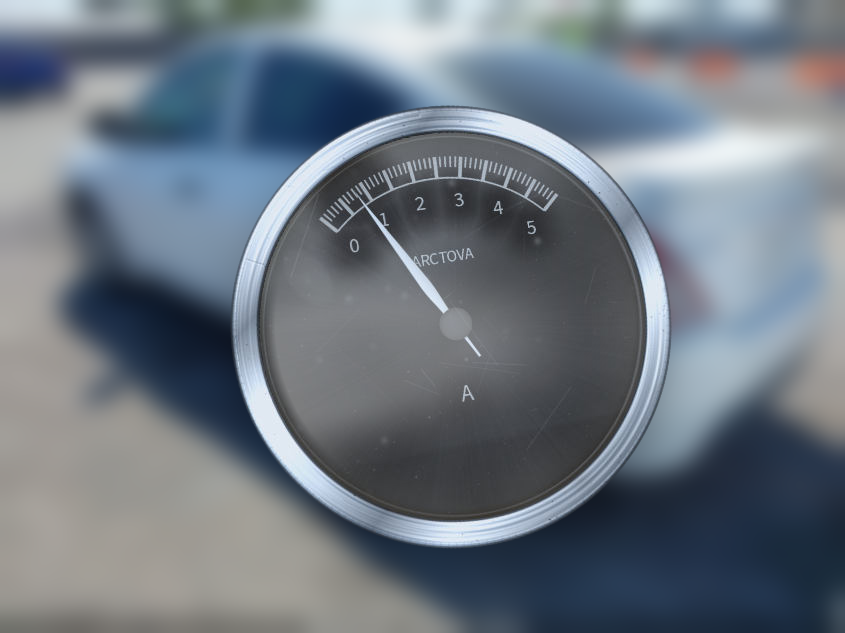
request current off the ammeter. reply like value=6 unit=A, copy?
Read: value=0.8 unit=A
